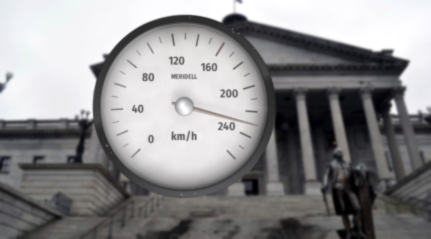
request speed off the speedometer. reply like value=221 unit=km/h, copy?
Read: value=230 unit=km/h
